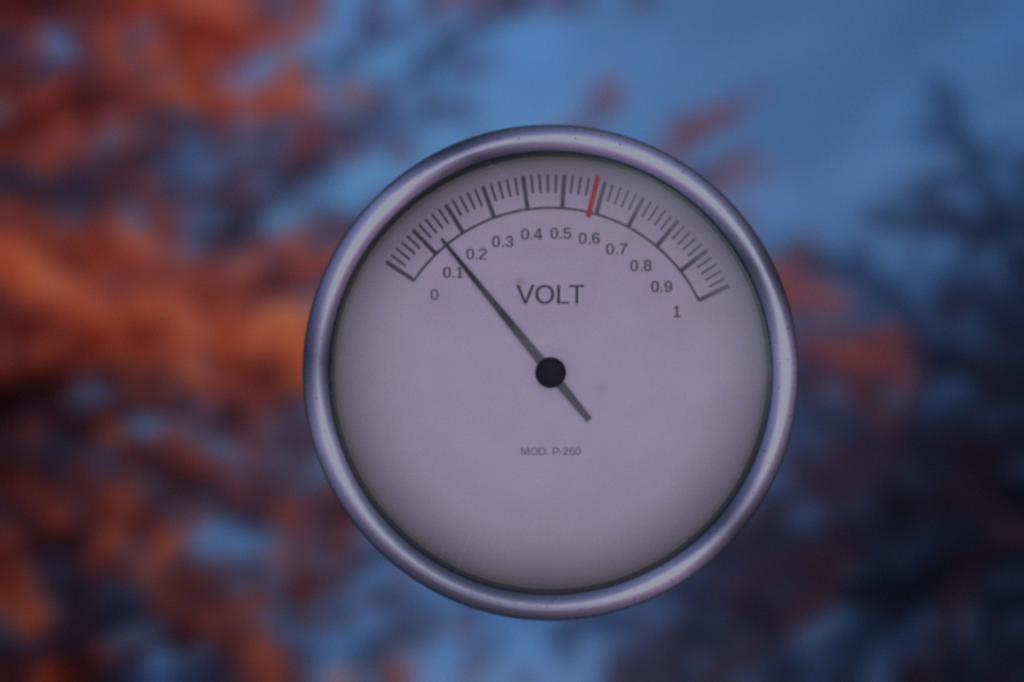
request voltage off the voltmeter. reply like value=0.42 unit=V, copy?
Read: value=0.14 unit=V
